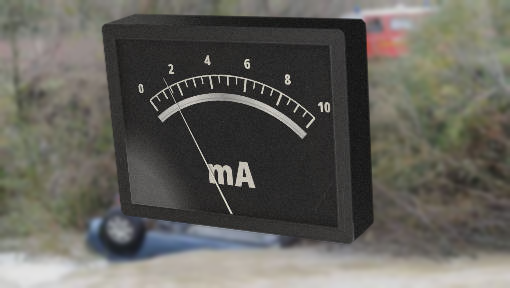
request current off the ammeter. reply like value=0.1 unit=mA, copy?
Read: value=1.5 unit=mA
